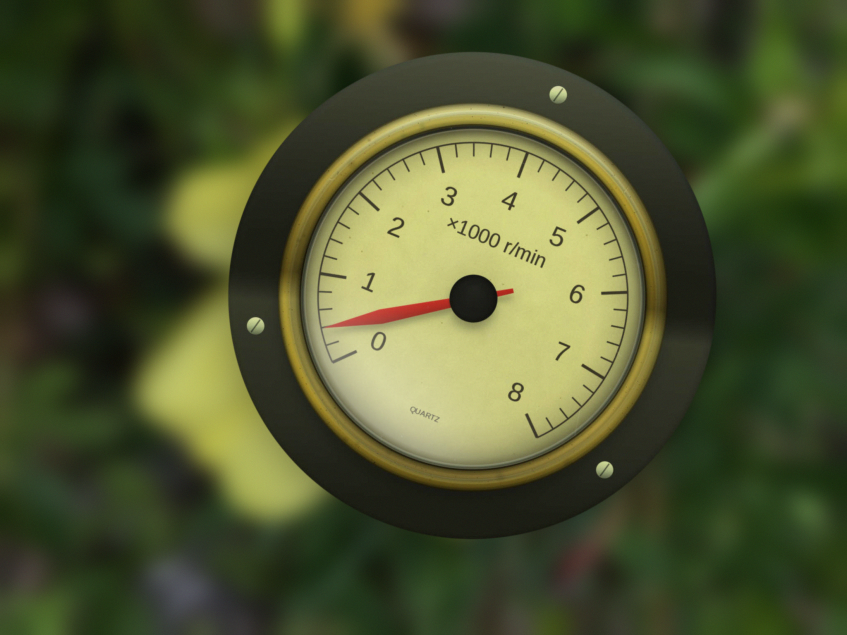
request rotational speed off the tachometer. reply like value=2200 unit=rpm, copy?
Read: value=400 unit=rpm
